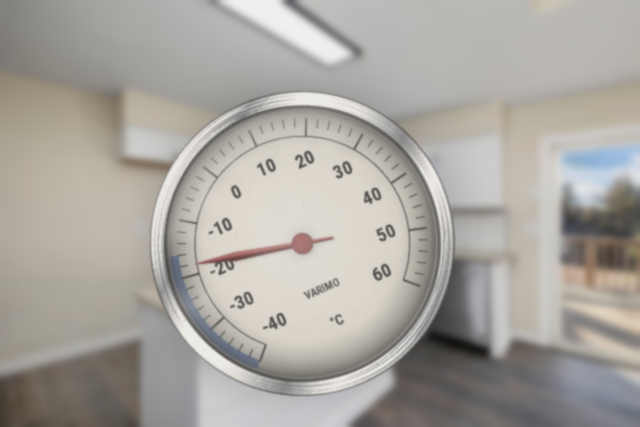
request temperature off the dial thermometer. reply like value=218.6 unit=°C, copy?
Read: value=-18 unit=°C
